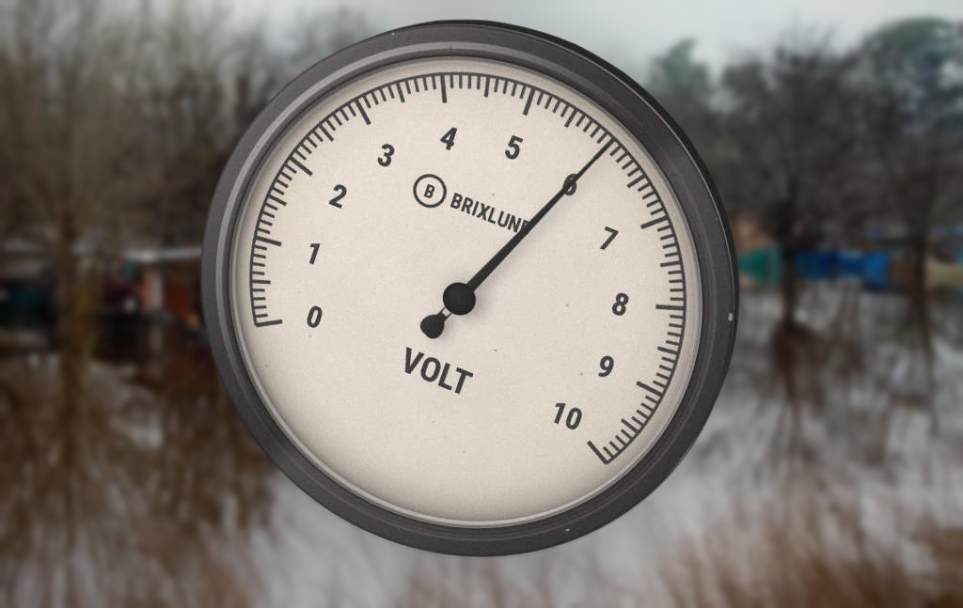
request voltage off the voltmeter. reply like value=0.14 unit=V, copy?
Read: value=6 unit=V
